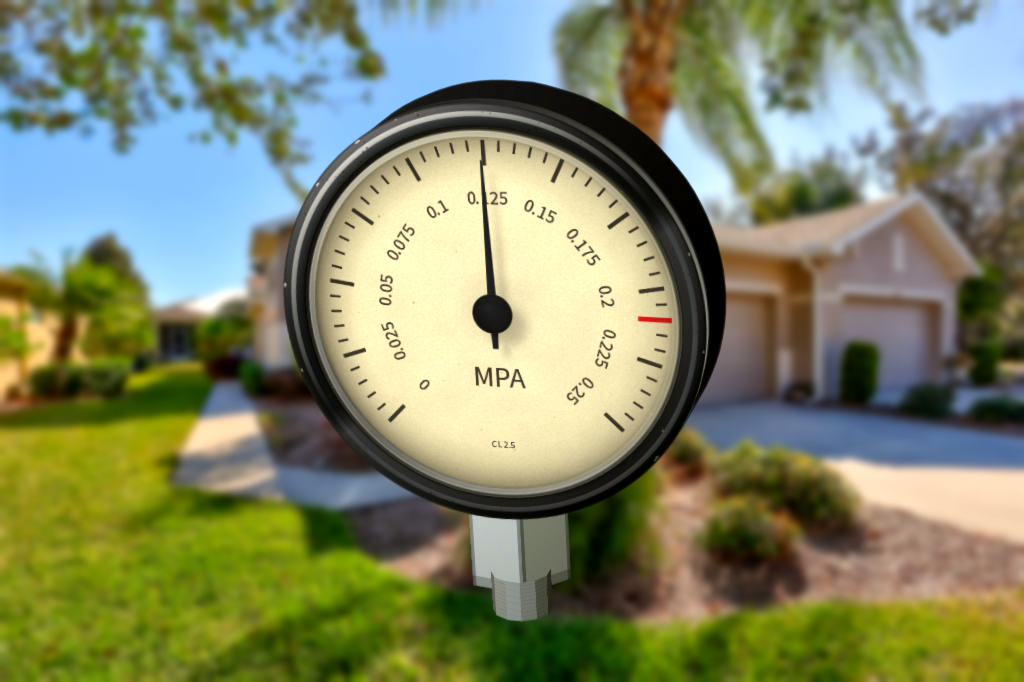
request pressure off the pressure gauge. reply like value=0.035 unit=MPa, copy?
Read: value=0.125 unit=MPa
